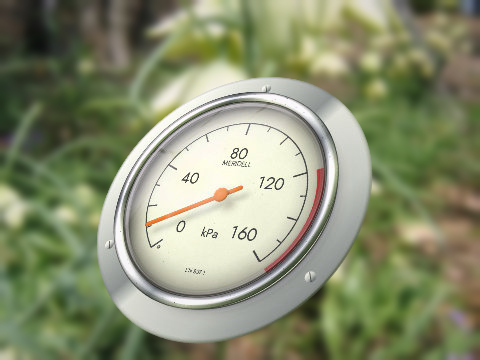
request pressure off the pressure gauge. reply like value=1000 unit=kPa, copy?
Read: value=10 unit=kPa
